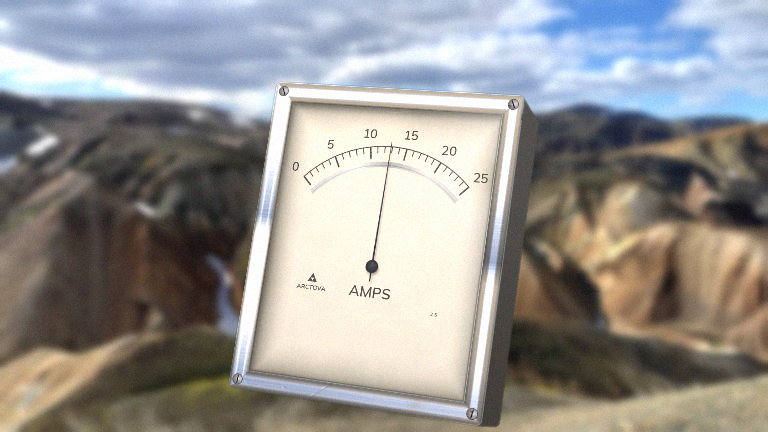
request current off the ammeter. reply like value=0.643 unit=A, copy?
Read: value=13 unit=A
